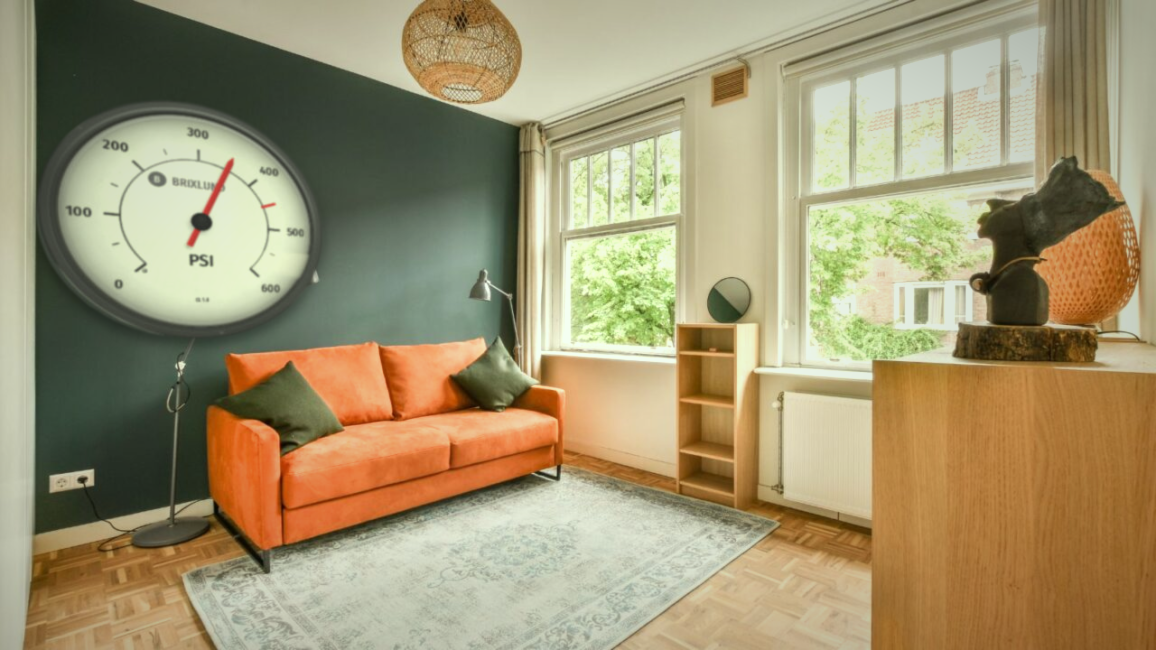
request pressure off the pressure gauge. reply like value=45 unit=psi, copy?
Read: value=350 unit=psi
